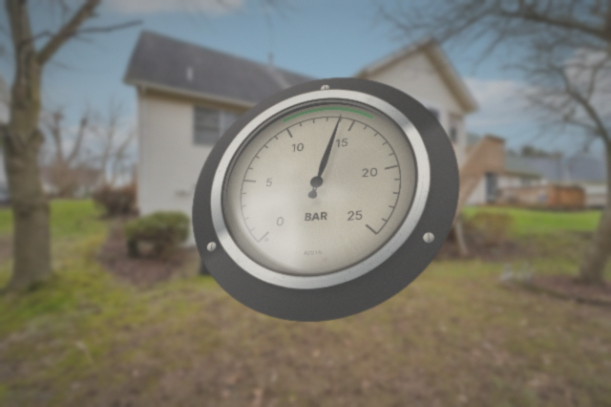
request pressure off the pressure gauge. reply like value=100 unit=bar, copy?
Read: value=14 unit=bar
